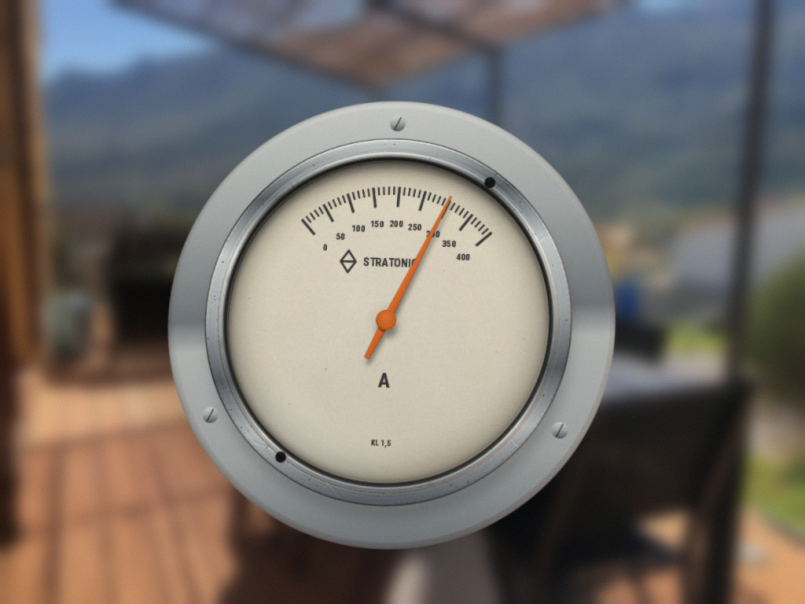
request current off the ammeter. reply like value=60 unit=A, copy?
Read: value=300 unit=A
